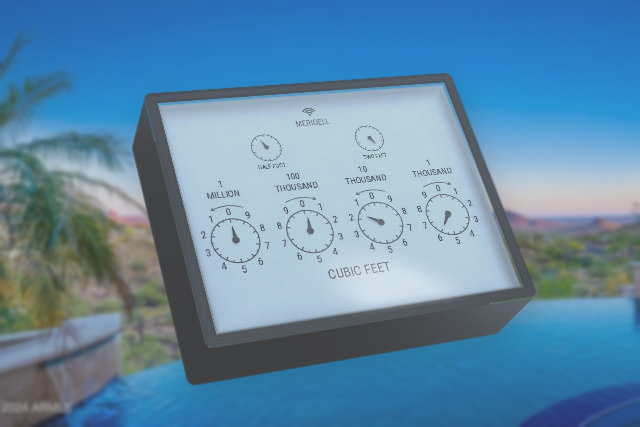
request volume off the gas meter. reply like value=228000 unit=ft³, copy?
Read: value=1600 unit=ft³
